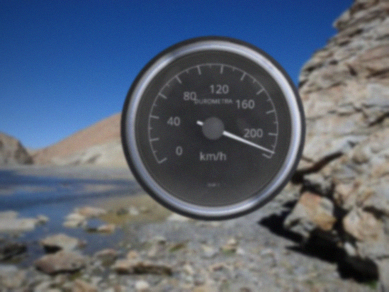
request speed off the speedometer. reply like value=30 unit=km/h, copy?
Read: value=215 unit=km/h
